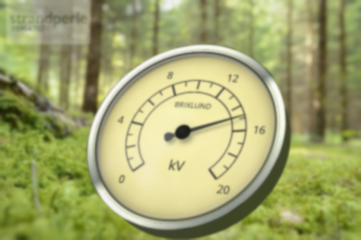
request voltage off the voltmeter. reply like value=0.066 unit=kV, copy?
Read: value=15 unit=kV
